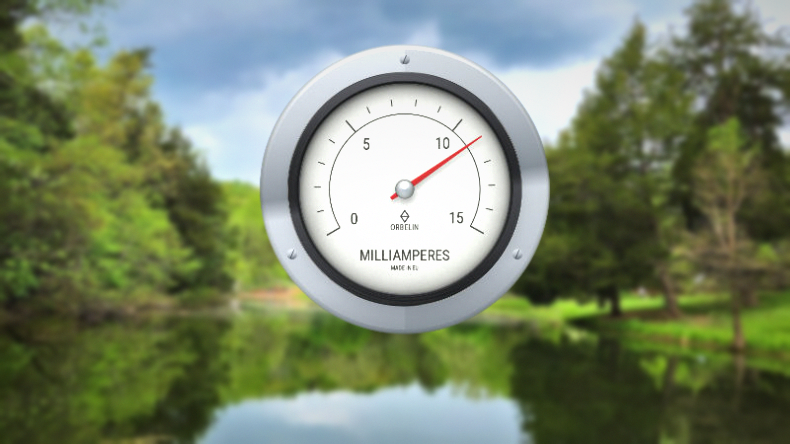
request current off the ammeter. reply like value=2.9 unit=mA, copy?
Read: value=11 unit=mA
